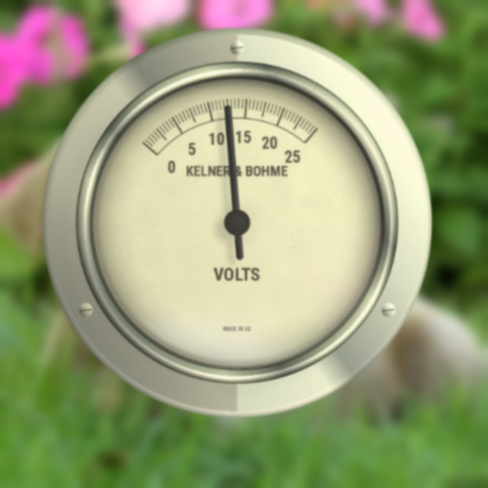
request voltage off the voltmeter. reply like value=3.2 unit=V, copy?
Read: value=12.5 unit=V
